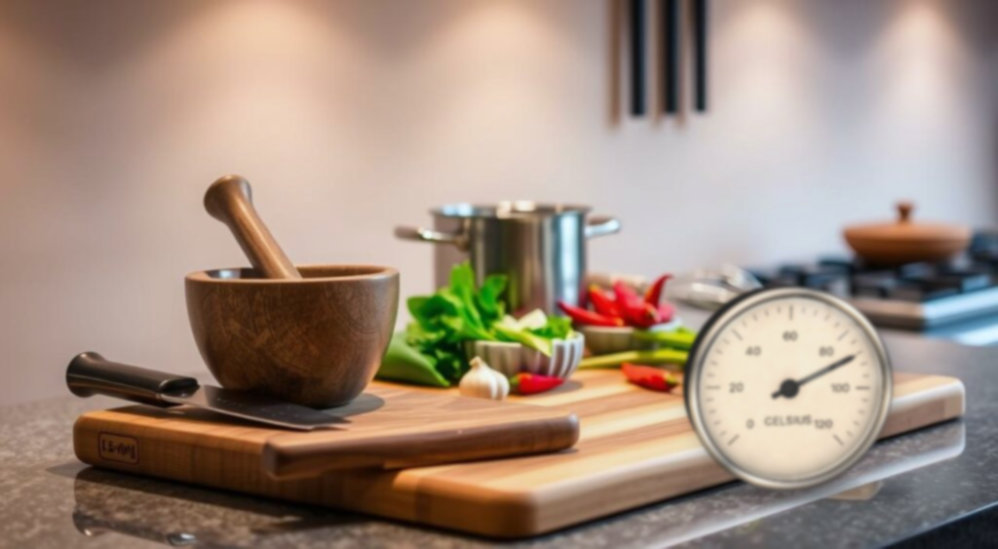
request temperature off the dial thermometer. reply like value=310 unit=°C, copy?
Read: value=88 unit=°C
